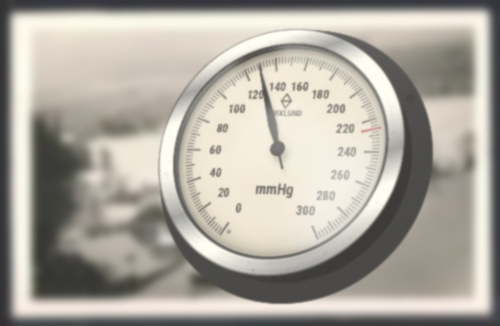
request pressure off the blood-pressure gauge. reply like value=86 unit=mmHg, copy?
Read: value=130 unit=mmHg
